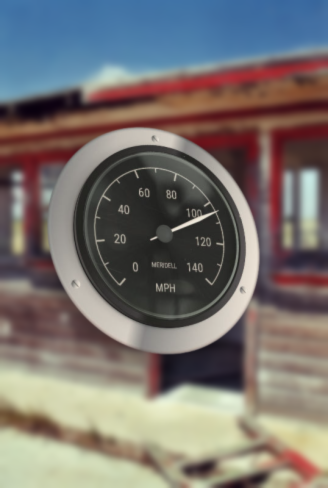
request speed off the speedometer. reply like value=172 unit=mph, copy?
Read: value=105 unit=mph
